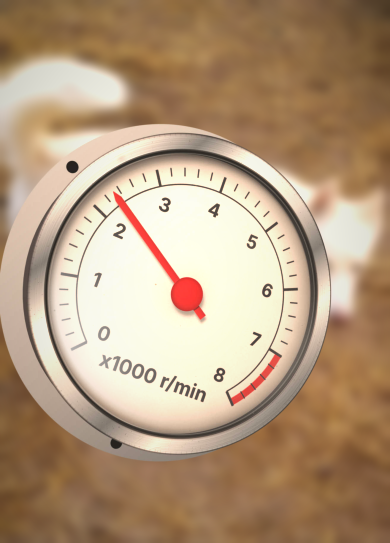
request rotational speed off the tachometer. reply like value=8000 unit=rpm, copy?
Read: value=2300 unit=rpm
